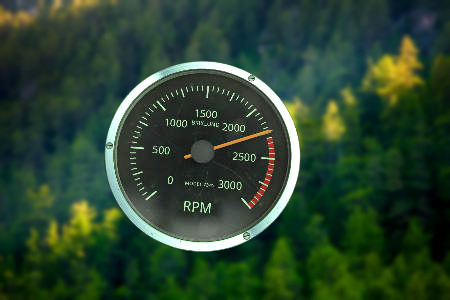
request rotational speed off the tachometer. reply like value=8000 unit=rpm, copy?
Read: value=2250 unit=rpm
